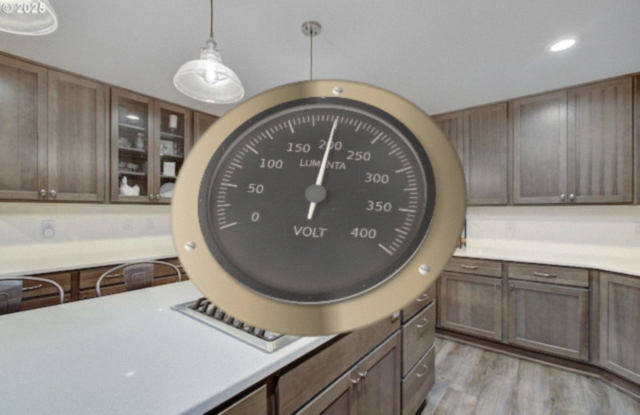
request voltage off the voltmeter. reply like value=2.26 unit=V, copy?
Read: value=200 unit=V
